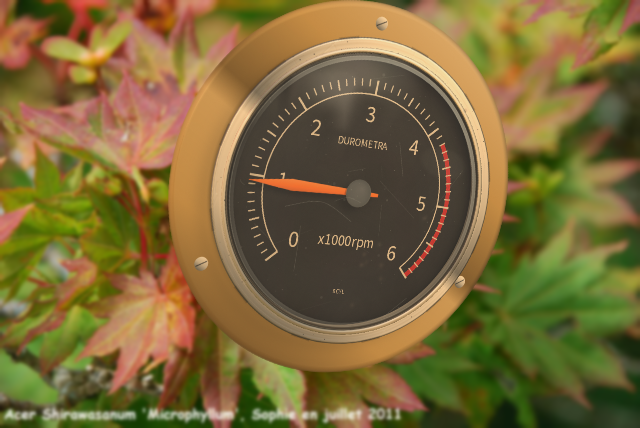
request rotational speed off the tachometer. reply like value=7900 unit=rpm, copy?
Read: value=950 unit=rpm
